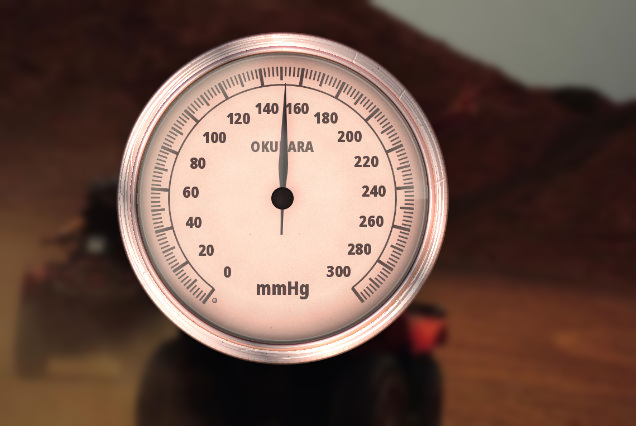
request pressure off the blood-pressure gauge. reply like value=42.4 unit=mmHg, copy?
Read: value=152 unit=mmHg
